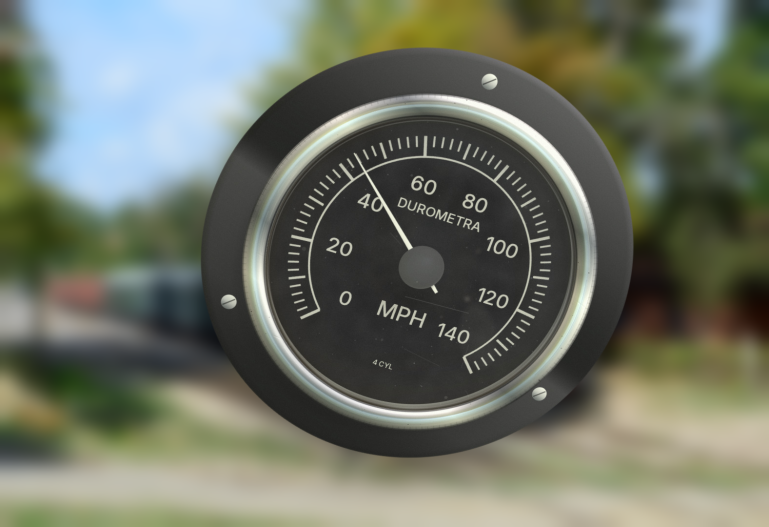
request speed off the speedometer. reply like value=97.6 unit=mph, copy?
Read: value=44 unit=mph
